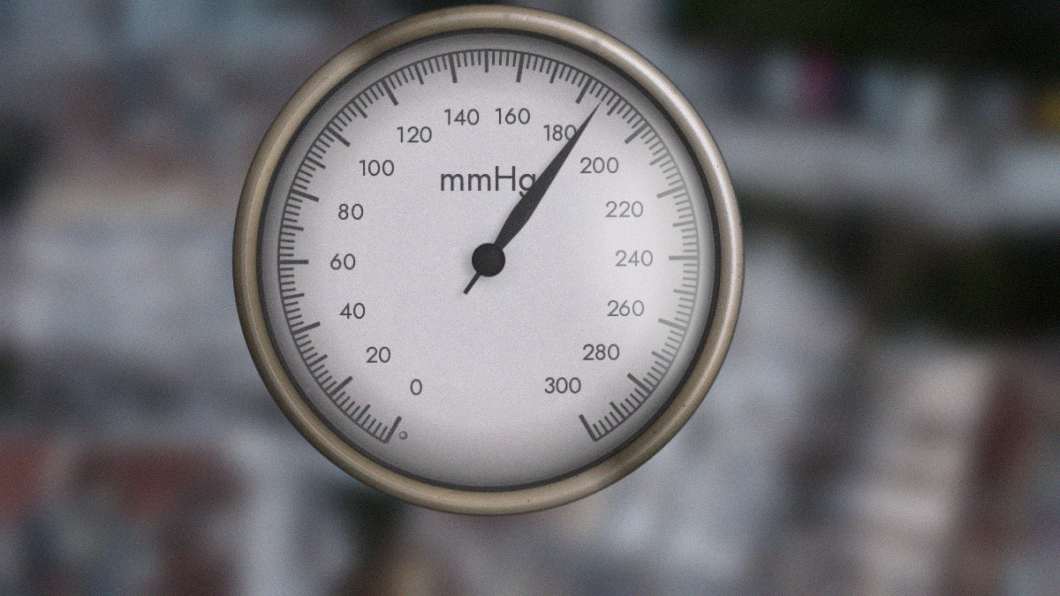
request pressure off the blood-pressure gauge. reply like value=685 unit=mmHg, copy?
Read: value=186 unit=mmHg
